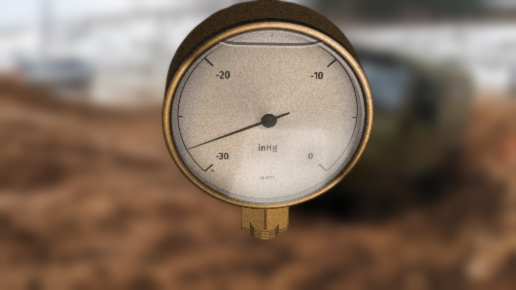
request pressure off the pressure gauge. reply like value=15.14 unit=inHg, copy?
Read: value=-27.5 unit=inHg
